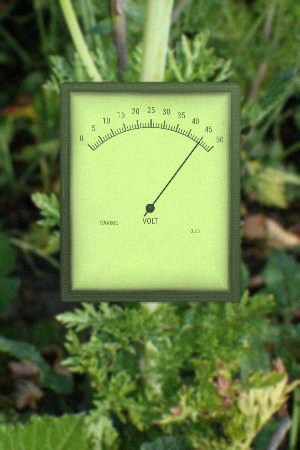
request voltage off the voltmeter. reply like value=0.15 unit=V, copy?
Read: value=45 unit=V
